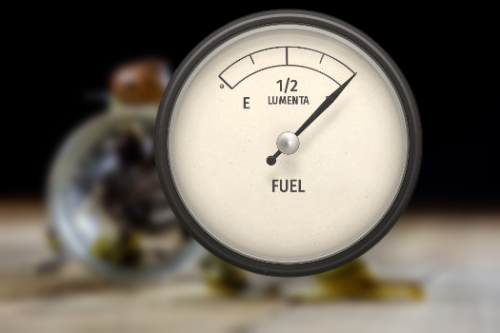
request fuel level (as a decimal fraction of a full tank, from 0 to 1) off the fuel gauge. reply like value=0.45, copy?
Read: value=1
